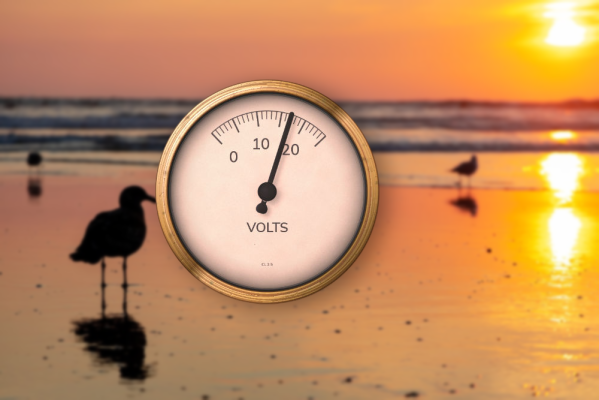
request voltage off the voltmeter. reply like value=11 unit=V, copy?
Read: value=17 unit=V
